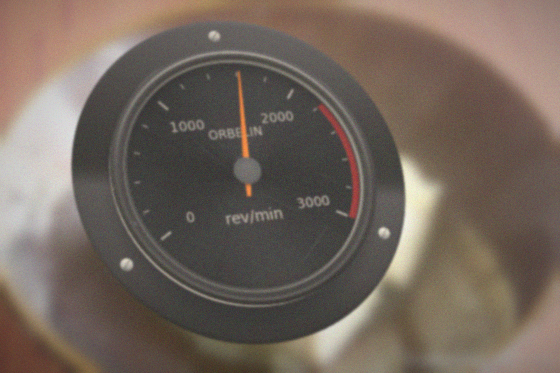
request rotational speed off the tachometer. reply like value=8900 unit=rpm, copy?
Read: value=1600 unit=rpm
